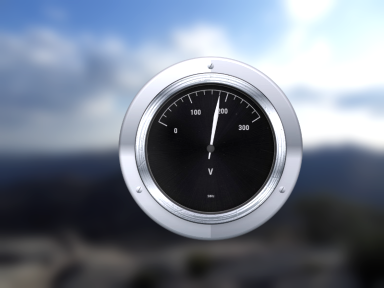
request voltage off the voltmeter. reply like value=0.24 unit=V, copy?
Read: value=180 unit=V
